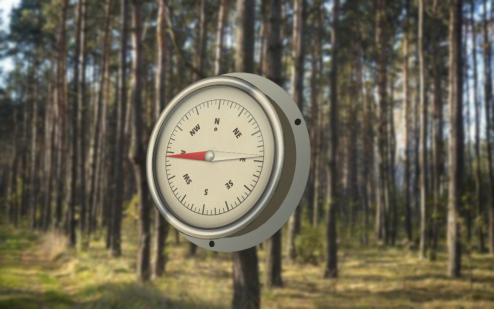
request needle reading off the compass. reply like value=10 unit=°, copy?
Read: value=265 unit=°
